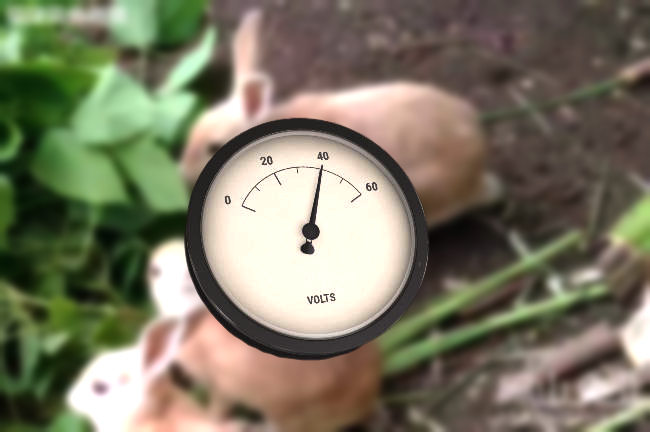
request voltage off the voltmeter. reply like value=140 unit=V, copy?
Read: value=40 unit=V
